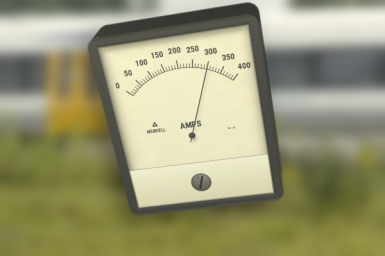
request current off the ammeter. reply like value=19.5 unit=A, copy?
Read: value=300 unit=A
